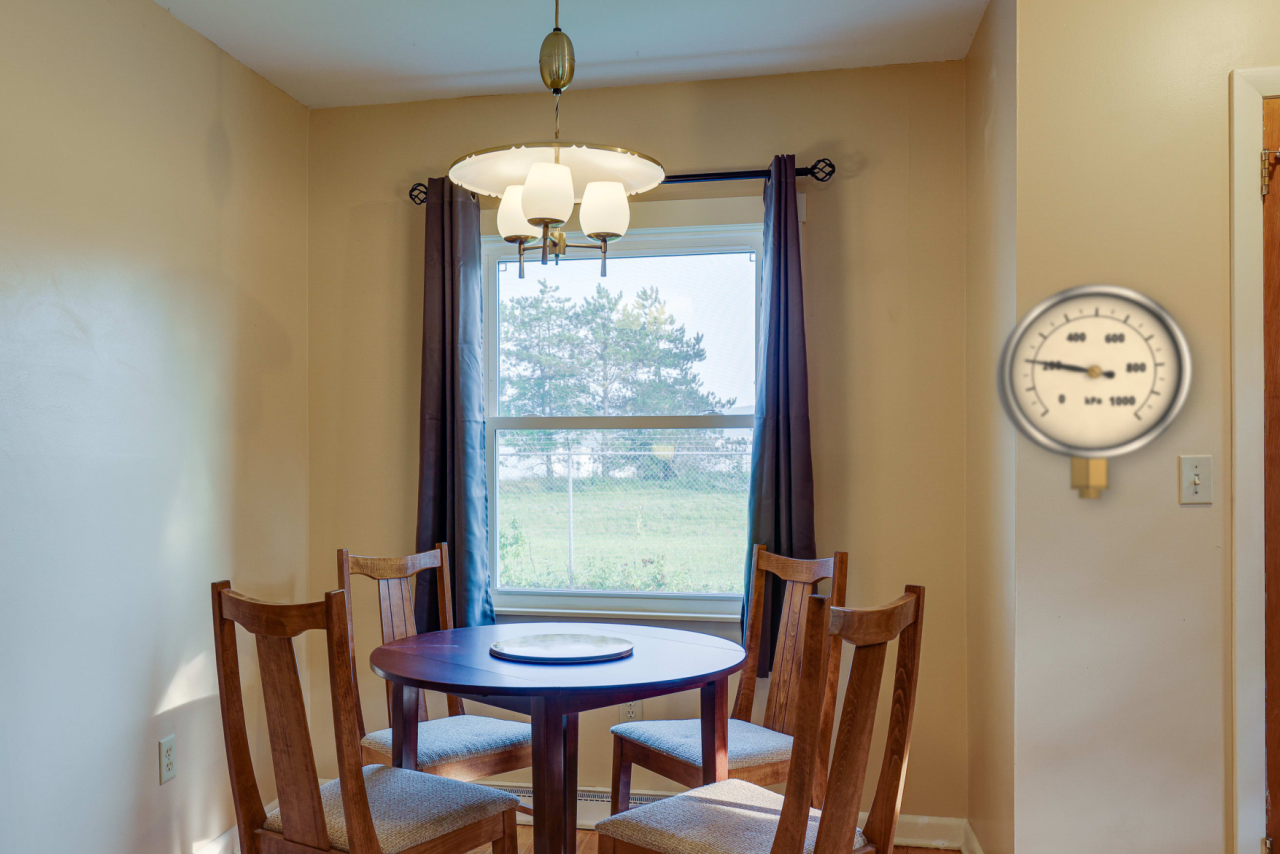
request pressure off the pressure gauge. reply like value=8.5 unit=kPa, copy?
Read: value=200 unit=kPa
